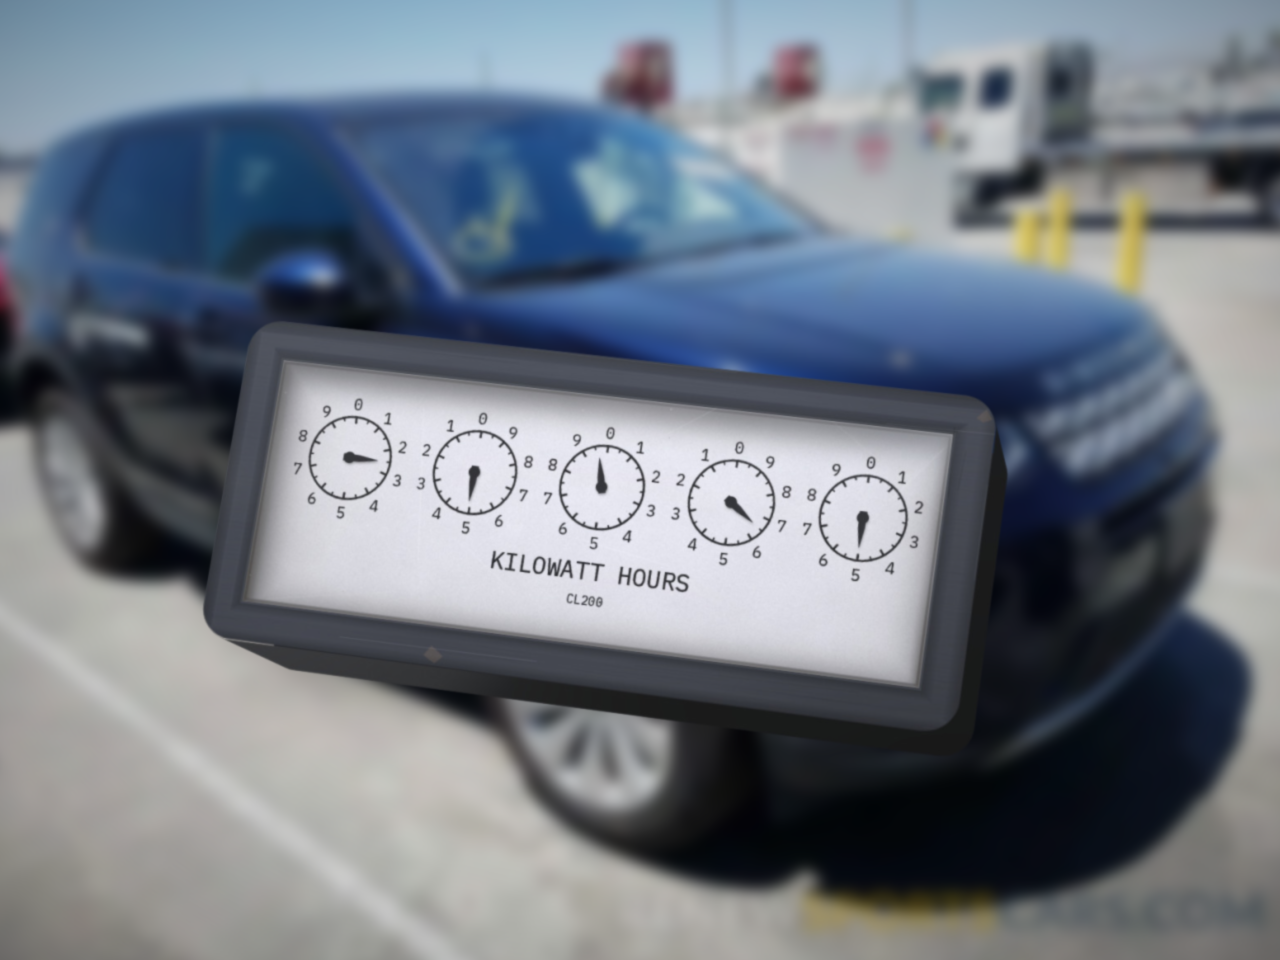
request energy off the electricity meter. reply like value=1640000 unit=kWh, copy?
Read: value=24965 unit=kWh
